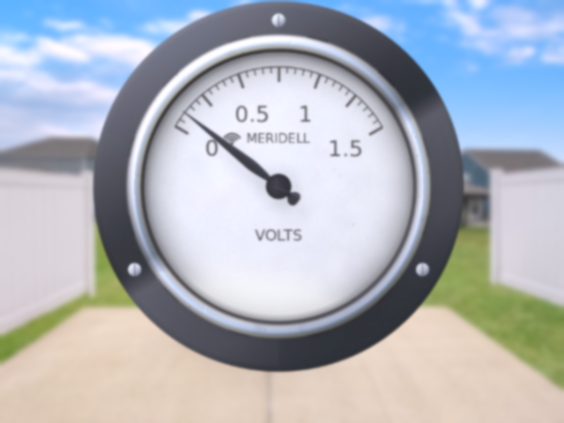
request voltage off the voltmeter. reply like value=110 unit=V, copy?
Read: value=0.1 unit=V
